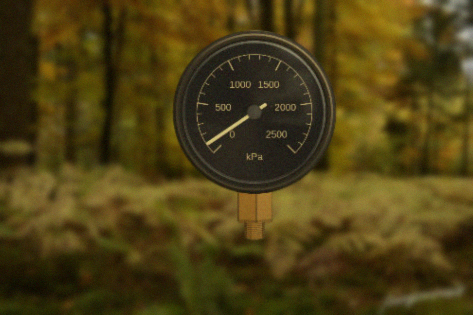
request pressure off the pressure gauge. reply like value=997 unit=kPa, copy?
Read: value=100 unit=kPa
